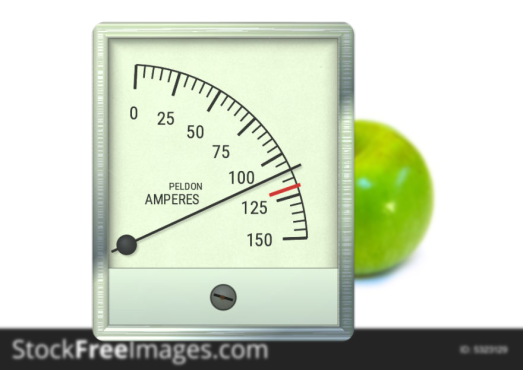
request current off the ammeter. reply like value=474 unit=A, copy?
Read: value=110 unit=A
